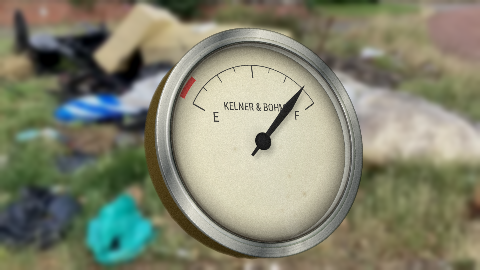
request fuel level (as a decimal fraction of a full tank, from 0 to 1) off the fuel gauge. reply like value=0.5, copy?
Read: value=0.875
